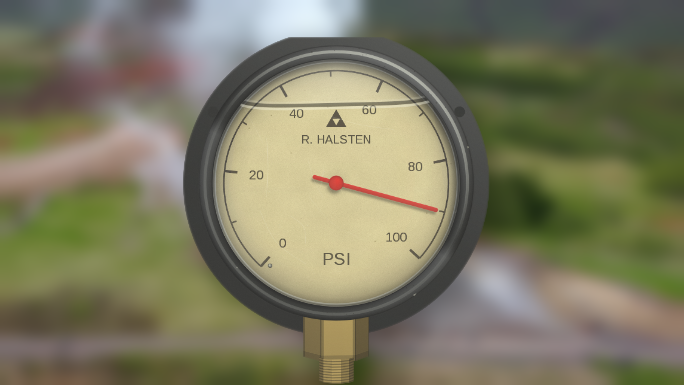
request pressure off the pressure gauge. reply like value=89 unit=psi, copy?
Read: value=90 unit=psi
